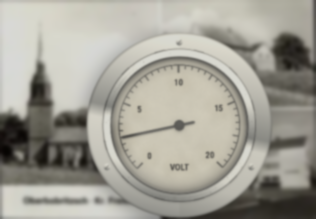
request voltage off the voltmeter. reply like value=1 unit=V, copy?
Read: value=2.5 unit=V
